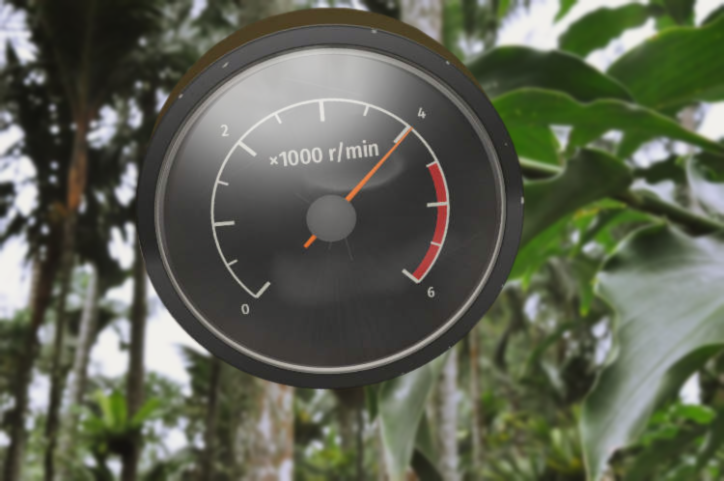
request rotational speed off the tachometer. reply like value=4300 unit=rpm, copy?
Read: value=4000 unit=rpm
